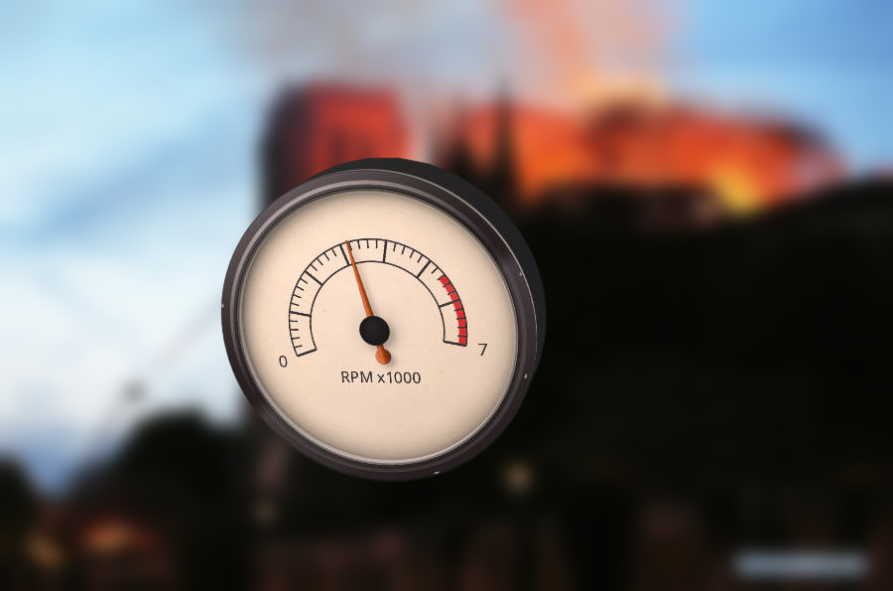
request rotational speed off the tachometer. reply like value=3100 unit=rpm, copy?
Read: value=3200 unit=rpm
